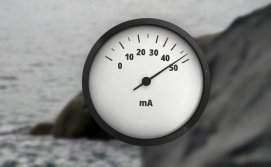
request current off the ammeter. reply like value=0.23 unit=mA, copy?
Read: value=47.5 unit=mA
